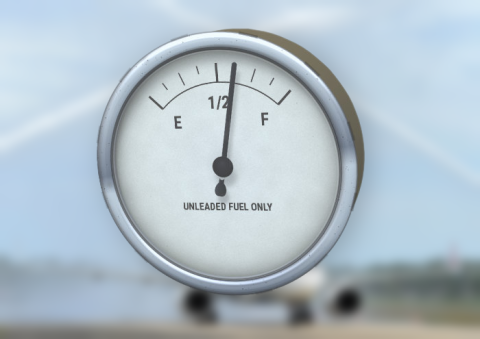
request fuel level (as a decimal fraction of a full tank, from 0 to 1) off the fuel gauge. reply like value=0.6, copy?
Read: value=0.625
